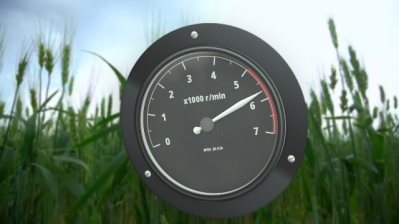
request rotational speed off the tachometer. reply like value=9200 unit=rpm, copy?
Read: value=5750 unit=rpm
